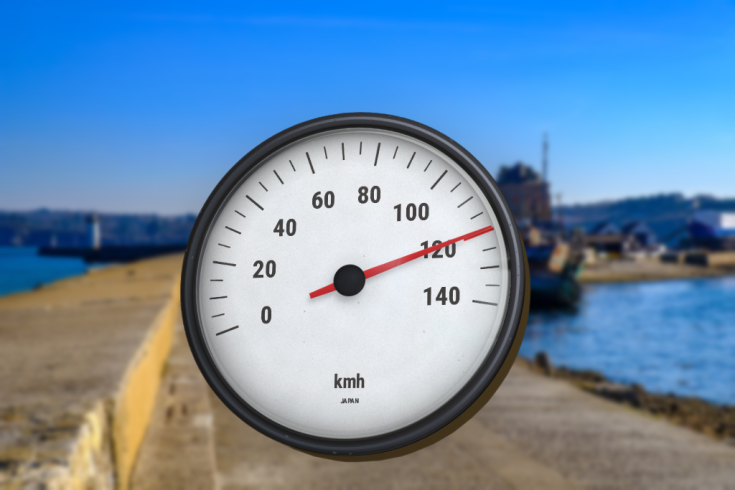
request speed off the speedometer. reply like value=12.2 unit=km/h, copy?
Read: value=120 unit=km/h
